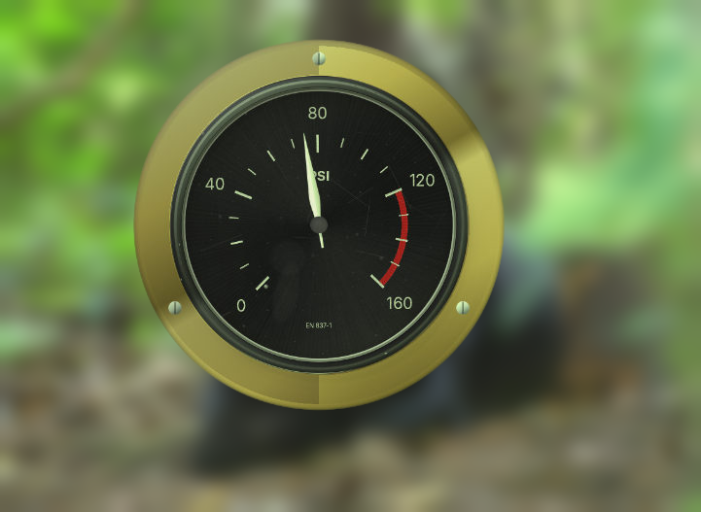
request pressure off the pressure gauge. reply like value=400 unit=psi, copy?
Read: value=75 unit=psi
